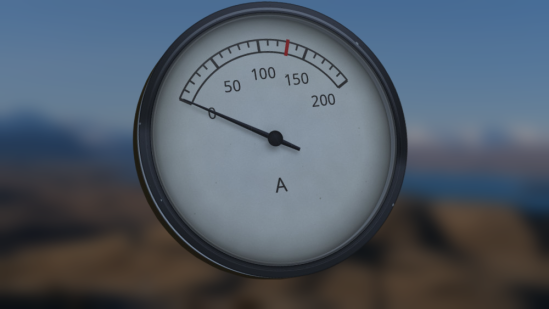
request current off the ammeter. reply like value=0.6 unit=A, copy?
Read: value=0 unit=A
